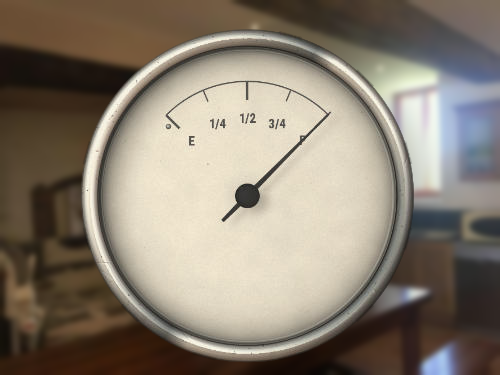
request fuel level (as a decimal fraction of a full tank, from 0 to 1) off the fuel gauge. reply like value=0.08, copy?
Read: value=1
